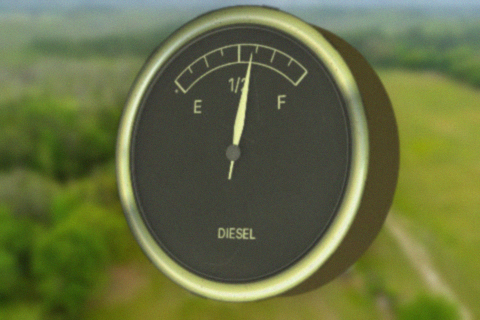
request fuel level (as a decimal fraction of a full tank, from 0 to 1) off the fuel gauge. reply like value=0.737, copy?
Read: value=0.625
